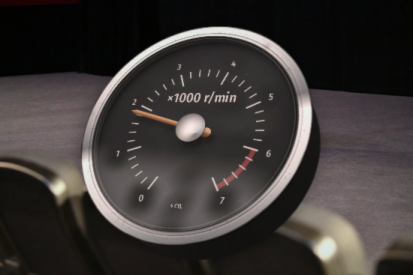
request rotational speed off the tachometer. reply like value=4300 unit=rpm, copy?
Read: value=1800 unit=rpm
